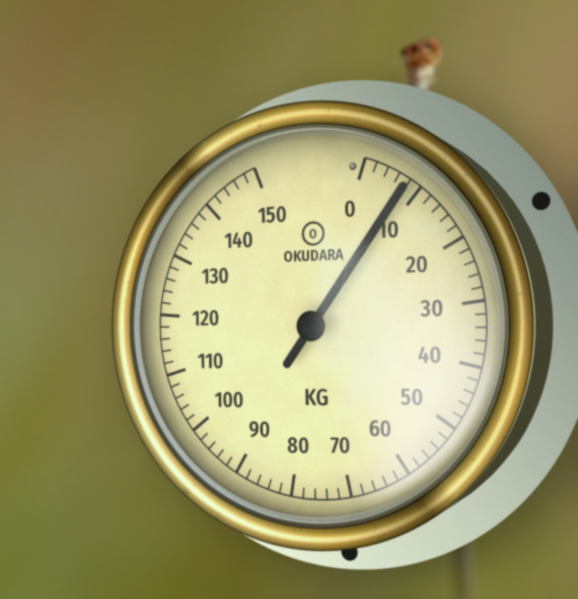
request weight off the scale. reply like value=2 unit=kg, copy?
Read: value=8 unit=kg
